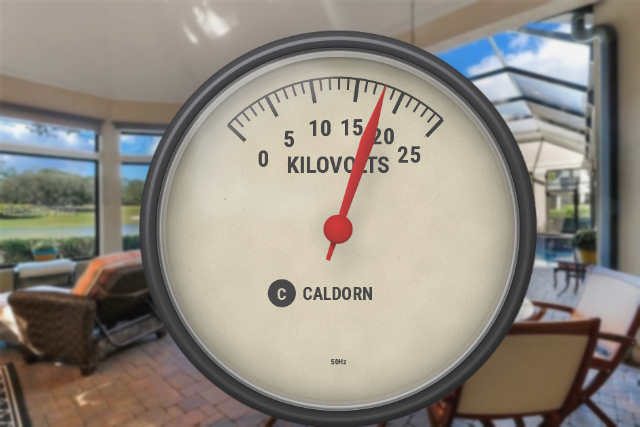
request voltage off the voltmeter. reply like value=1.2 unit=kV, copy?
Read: value=18 unit=kV
